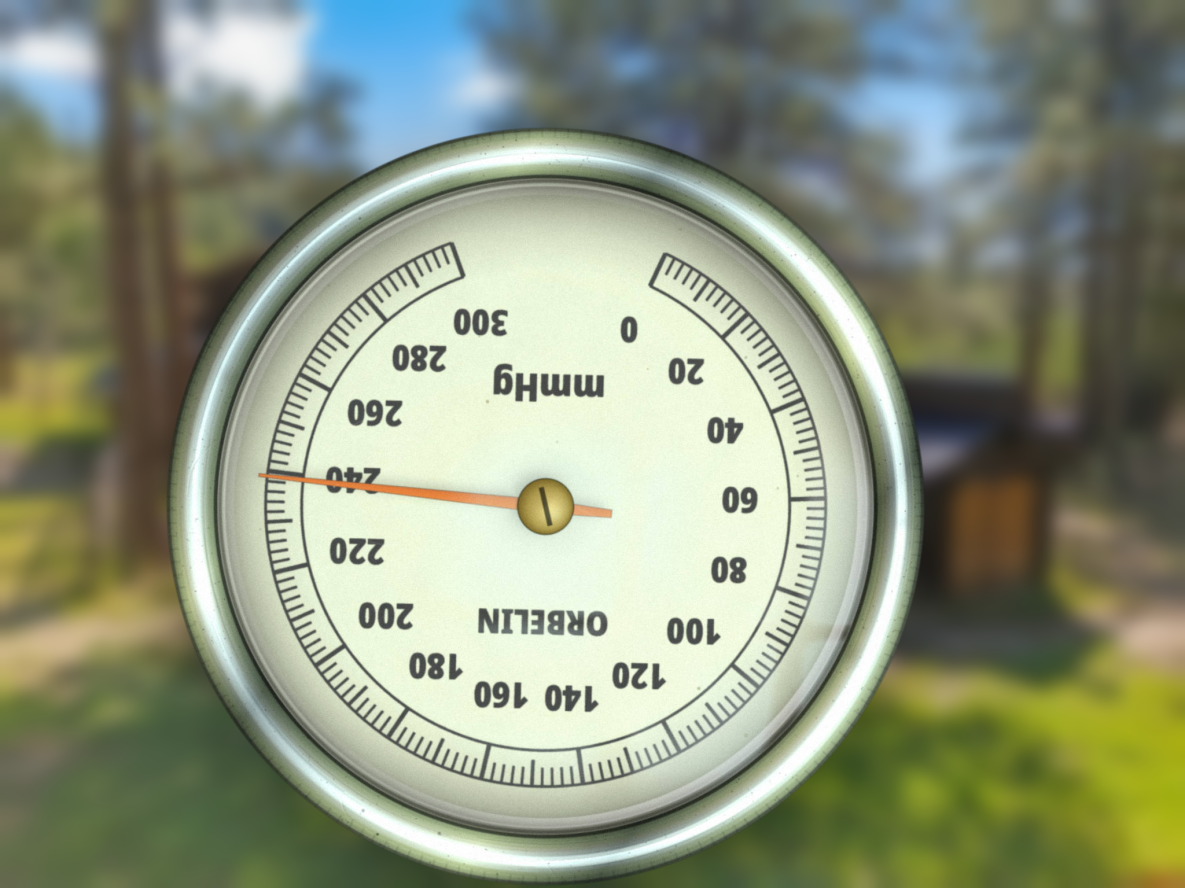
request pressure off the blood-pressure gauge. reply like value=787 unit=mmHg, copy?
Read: value=239 unit=mmHg
